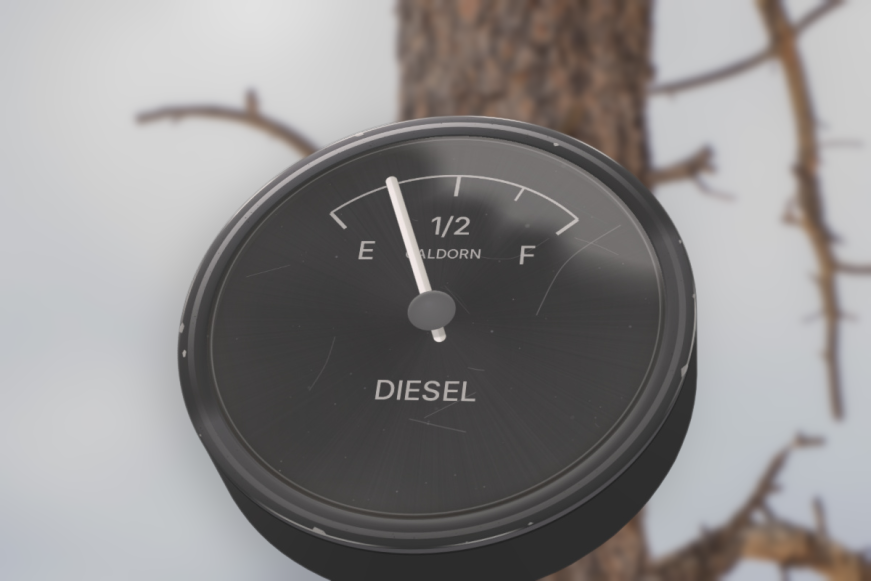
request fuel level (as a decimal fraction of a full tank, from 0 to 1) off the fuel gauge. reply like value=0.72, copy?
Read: value=0.25
